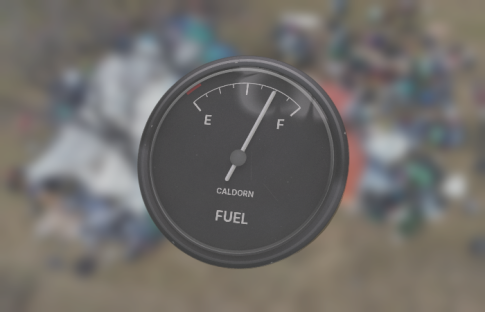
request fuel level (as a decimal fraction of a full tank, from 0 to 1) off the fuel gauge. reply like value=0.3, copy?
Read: value=0.75
